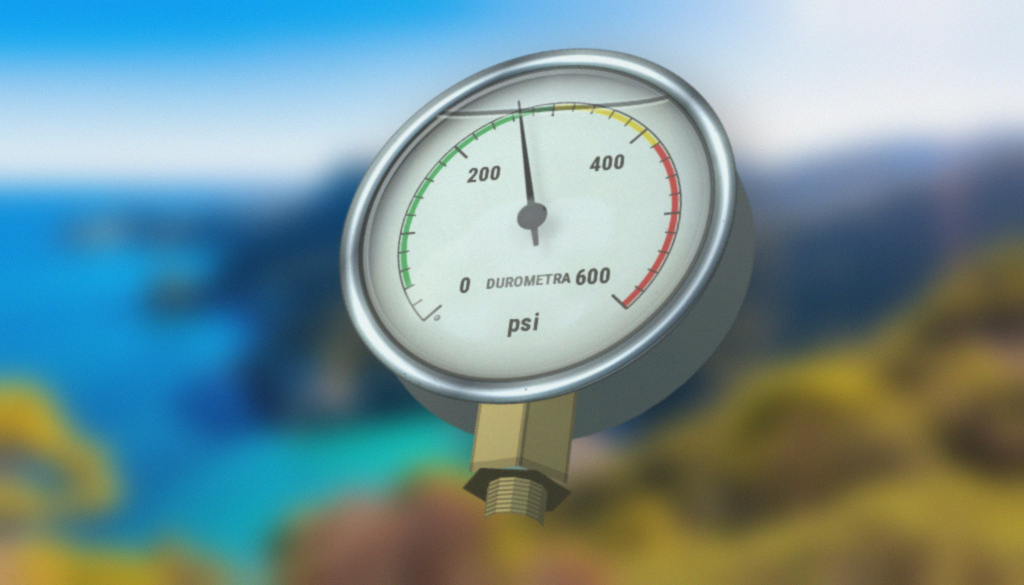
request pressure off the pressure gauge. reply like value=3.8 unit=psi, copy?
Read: value=270 unit=psi
